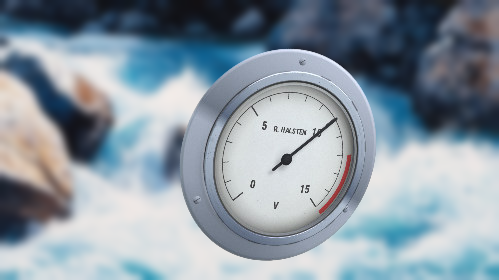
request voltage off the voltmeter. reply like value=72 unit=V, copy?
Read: value=10 unit=V
